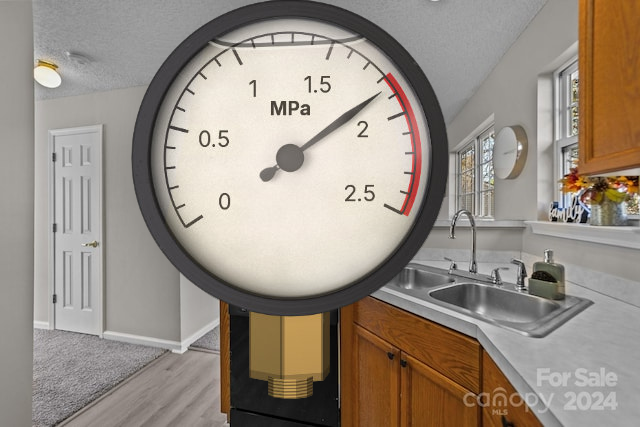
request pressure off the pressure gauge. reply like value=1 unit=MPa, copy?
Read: value=1.85 unit=MPa
